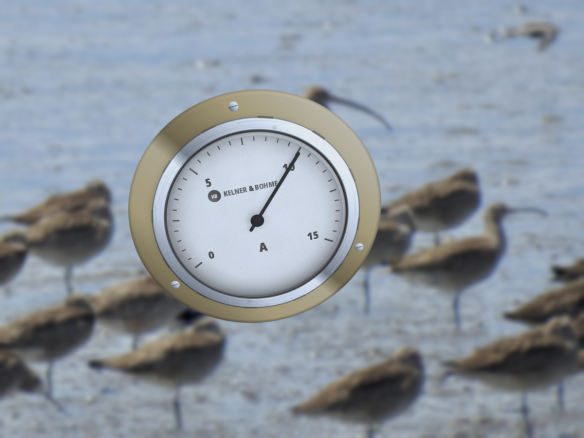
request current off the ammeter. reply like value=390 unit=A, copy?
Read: value=10 unit=A
